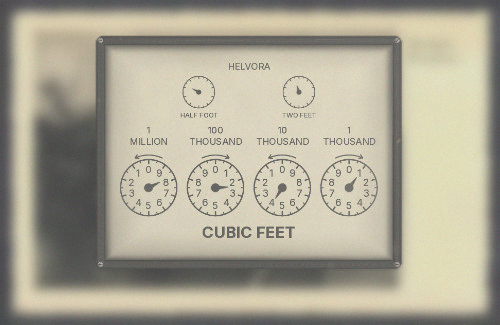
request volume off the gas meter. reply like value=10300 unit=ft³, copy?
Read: value=824100 unit=ft³
